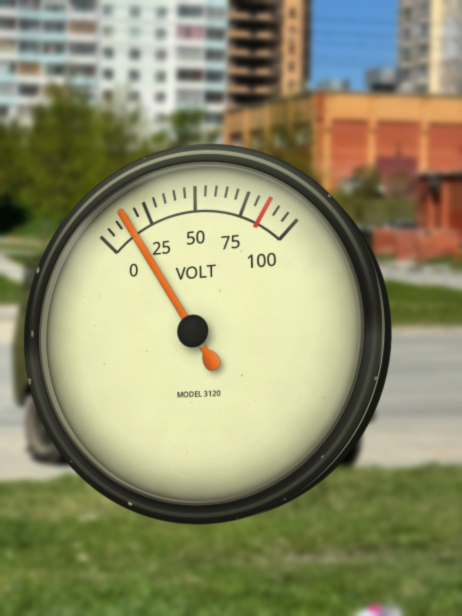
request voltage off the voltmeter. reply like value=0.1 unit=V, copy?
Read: value=15 unit=V
